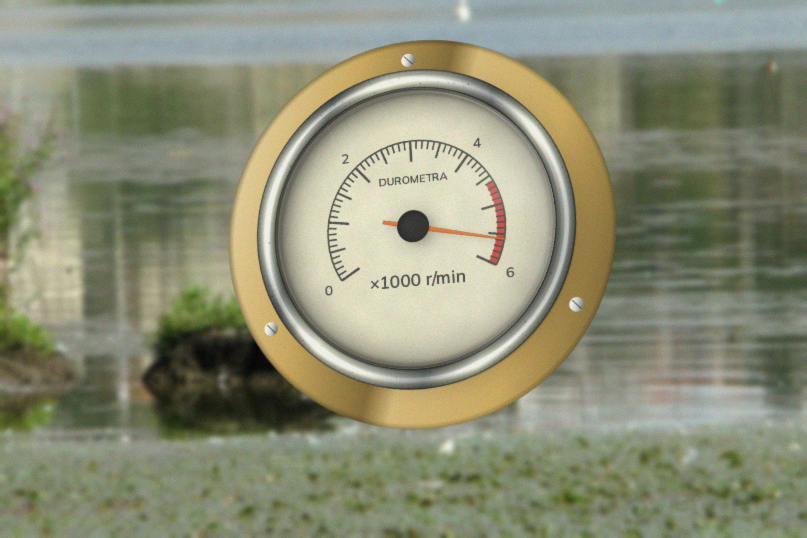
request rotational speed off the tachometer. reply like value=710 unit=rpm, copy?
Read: value=5600 unit=rpm
